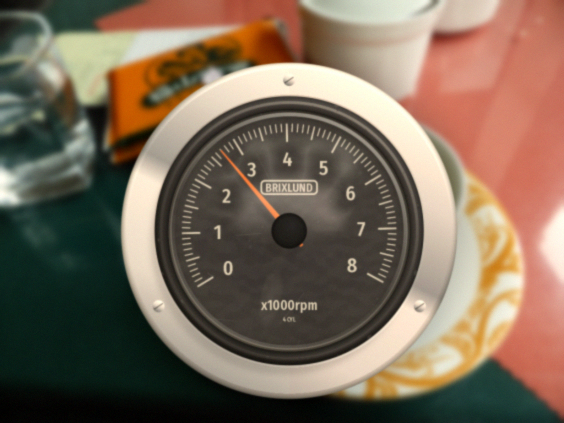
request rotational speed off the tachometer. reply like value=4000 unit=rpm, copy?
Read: value=2700 unit=rpm
